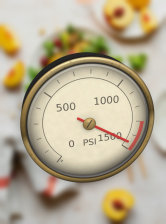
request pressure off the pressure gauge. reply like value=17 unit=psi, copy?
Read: value=1450 unit=psi
